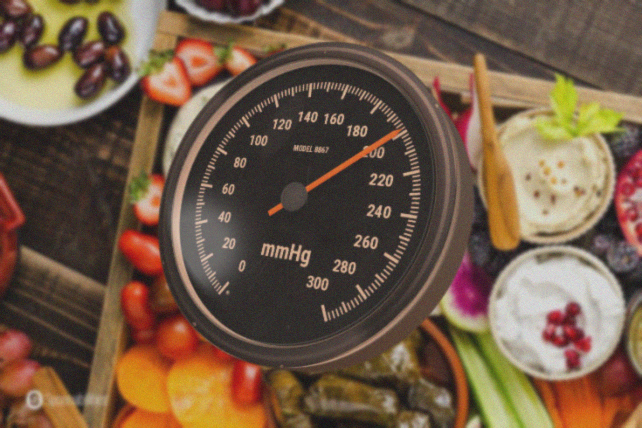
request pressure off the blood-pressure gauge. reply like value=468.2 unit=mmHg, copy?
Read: value=200 unit=mmHg
